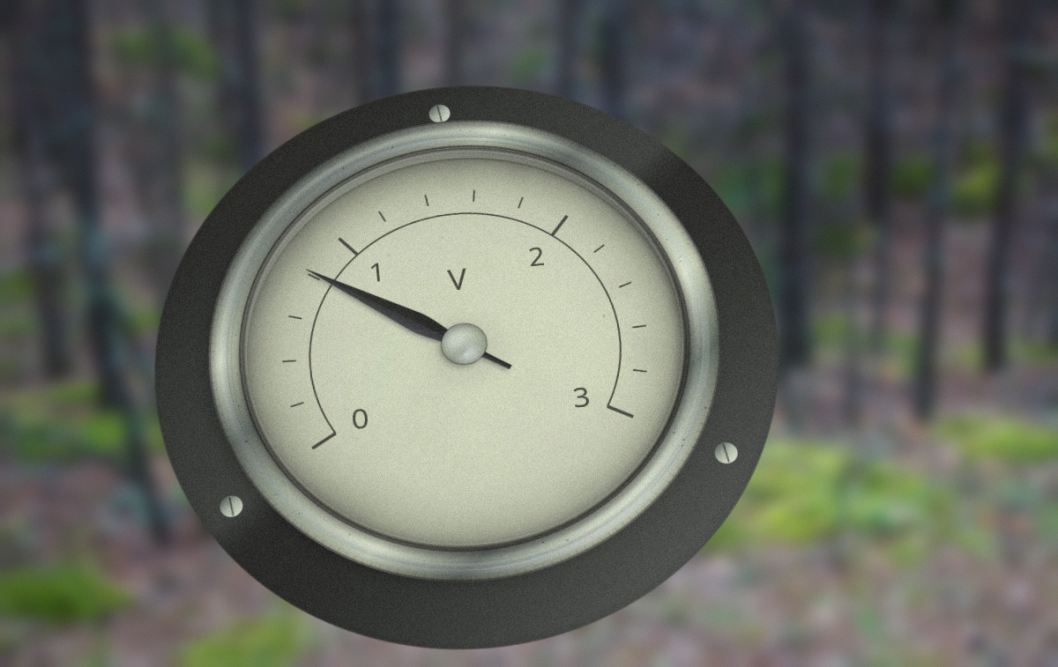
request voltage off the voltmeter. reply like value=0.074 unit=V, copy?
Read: value=0.8 unit=V
